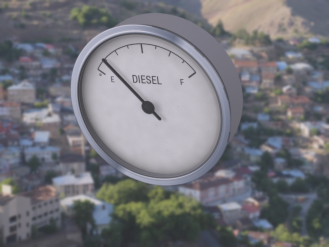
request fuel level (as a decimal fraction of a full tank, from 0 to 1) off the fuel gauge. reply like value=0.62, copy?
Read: value=0.125
